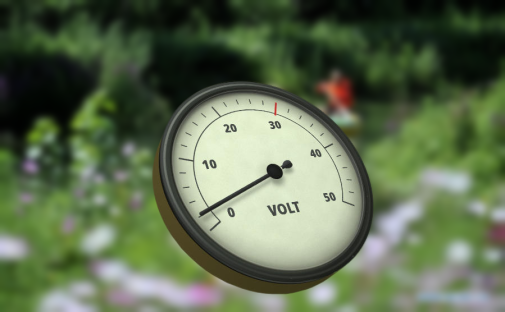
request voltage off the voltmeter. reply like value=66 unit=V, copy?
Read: value=2 unit=V
